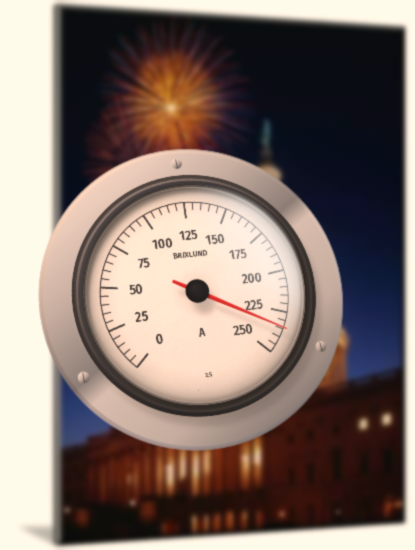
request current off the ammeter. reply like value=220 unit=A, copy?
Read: value=235 unit=A
